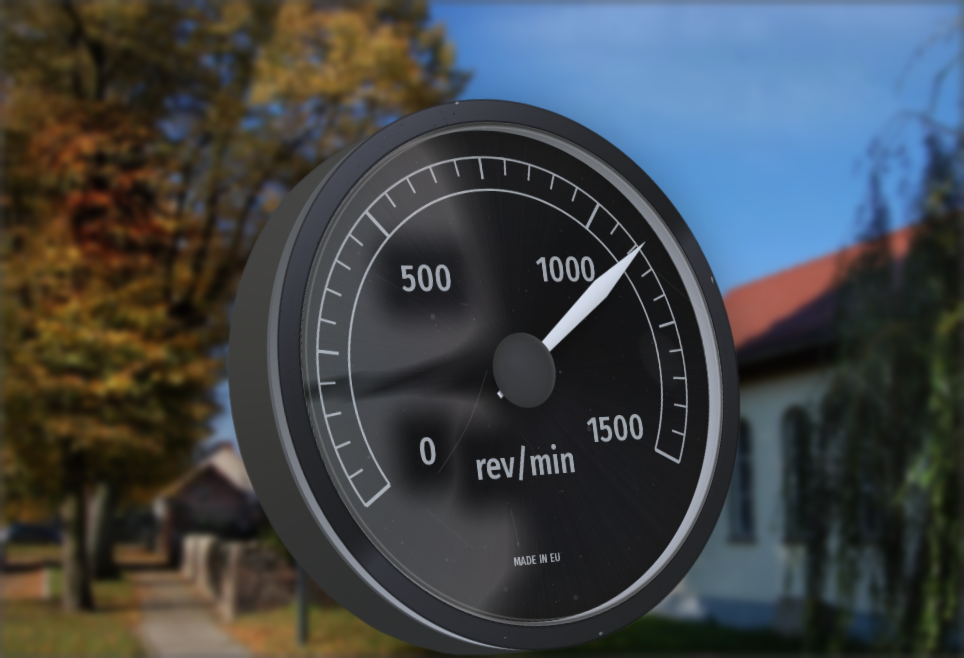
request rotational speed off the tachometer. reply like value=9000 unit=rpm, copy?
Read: value=1100 unit=rpm
